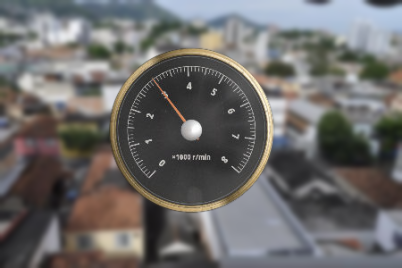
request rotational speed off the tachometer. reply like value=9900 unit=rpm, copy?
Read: value=3000 unit=rpm
